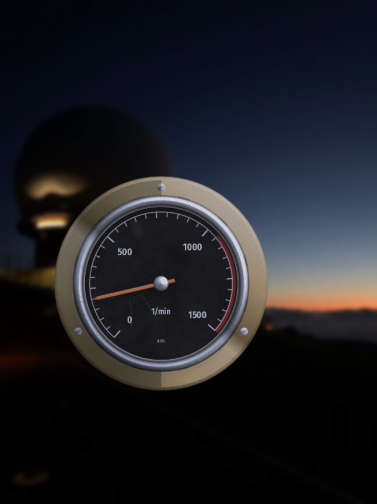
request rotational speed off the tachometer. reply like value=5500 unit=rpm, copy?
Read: value=200 unit=rpm
